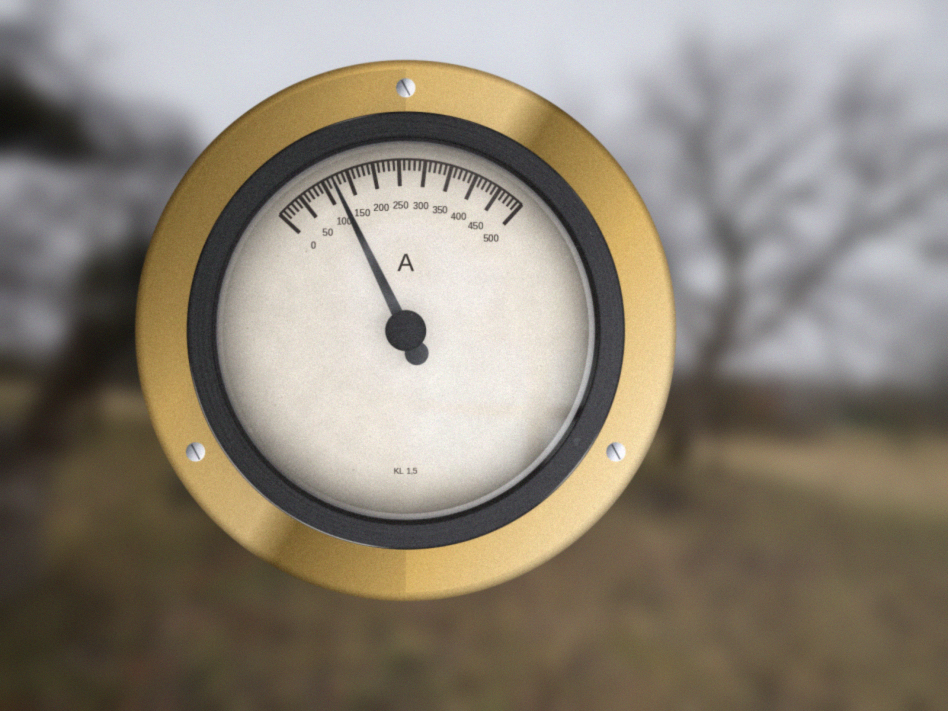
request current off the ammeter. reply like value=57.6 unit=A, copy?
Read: value=120 unit=A
